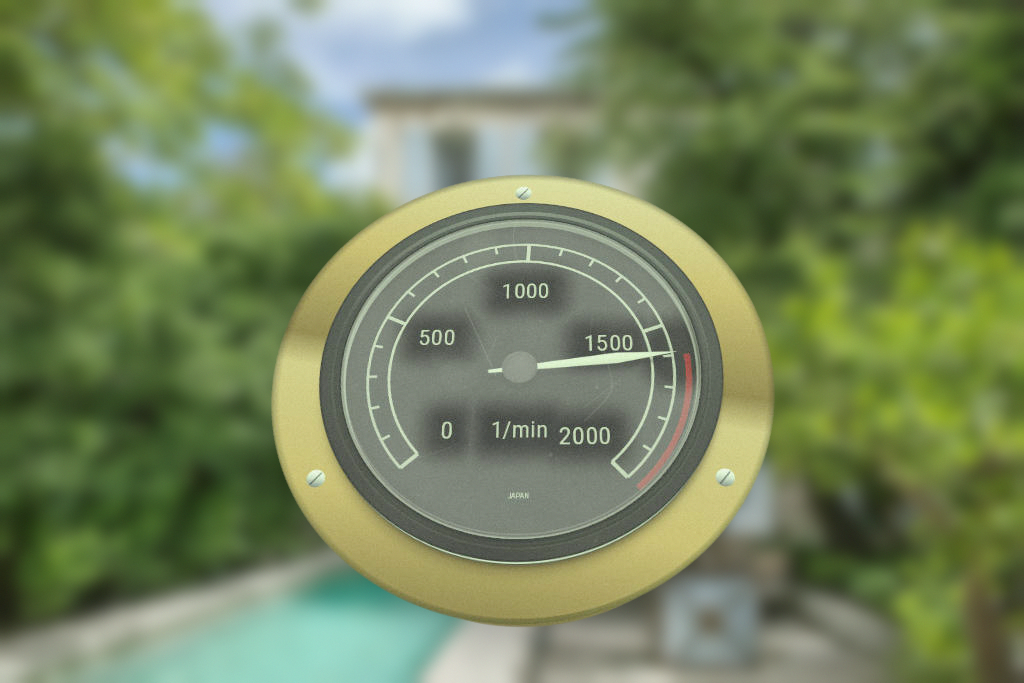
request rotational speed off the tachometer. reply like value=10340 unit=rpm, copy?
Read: value=1600 unit=rpm
